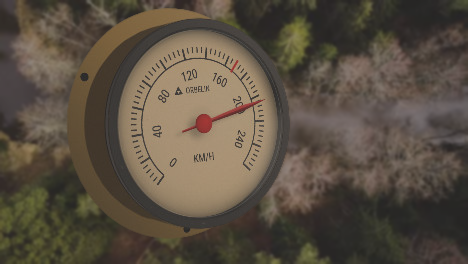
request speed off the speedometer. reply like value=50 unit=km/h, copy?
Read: value=204 unit=km/h
